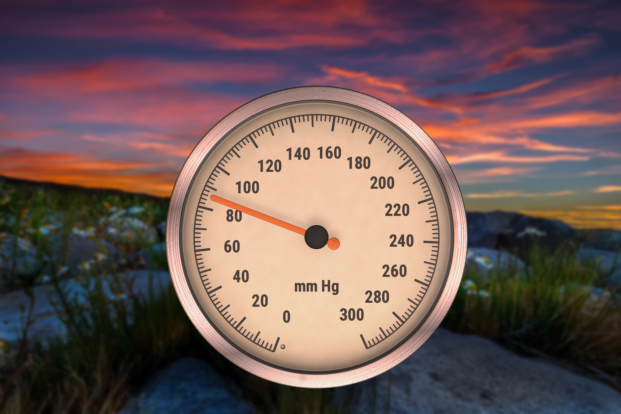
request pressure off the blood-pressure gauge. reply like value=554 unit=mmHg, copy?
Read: value=86 unit=mmHg
